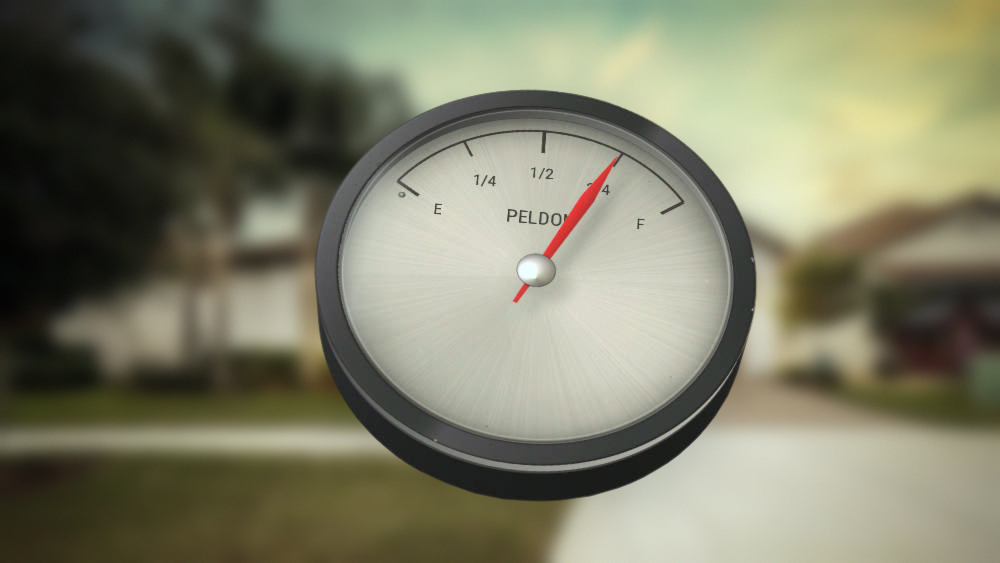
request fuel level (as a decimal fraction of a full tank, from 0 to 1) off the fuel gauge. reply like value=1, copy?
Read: value=0.75
